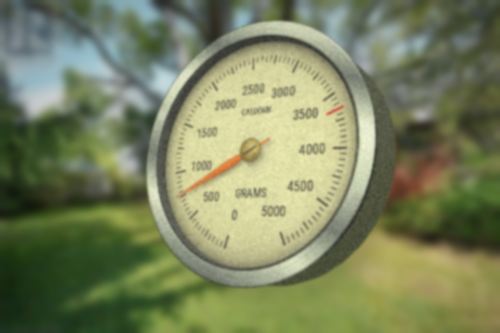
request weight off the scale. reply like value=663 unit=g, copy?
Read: value=750 unit=g
